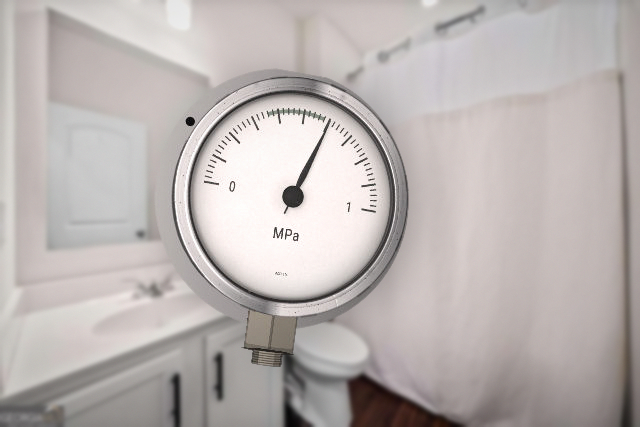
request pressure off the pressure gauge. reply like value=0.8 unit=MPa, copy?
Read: value=0.6 unit=MPa
